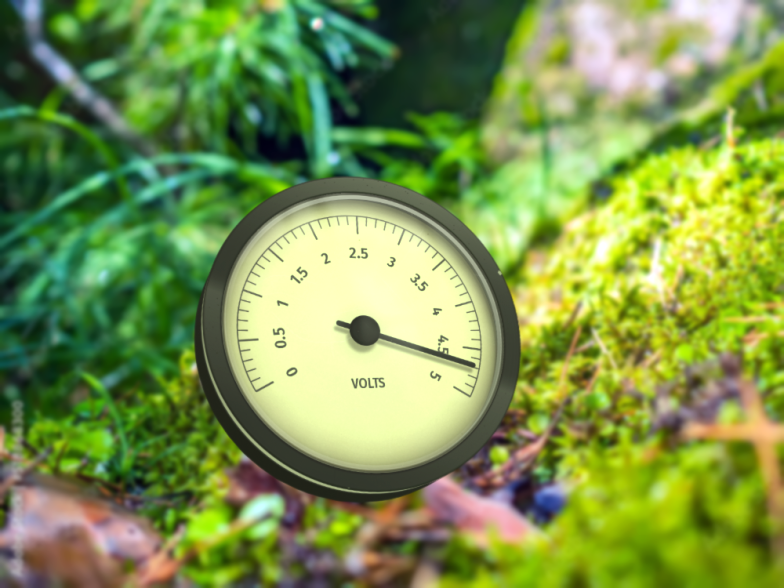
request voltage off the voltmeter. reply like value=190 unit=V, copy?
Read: value=4.7 unit=V
